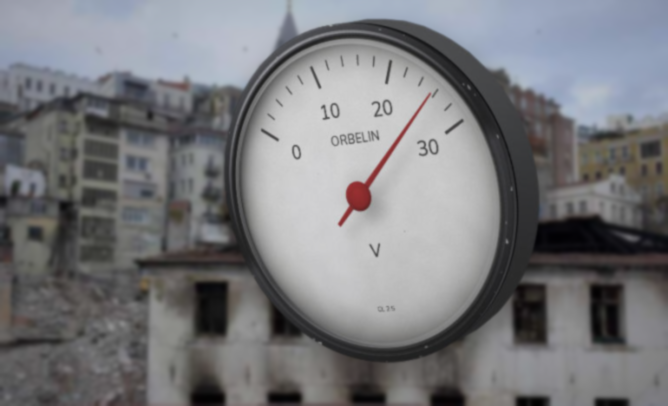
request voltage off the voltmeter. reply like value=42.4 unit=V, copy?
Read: value=26 unit=V
